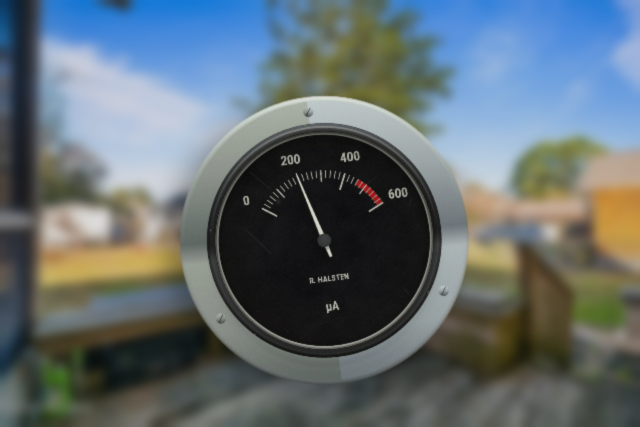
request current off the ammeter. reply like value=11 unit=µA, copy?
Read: value=200 unit=µA
